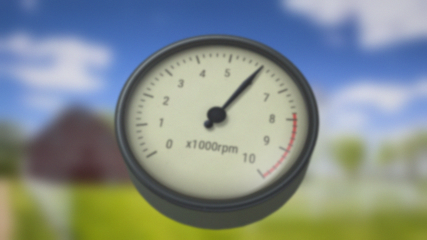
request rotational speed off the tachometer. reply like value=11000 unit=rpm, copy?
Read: value=6000 unit=rpm
